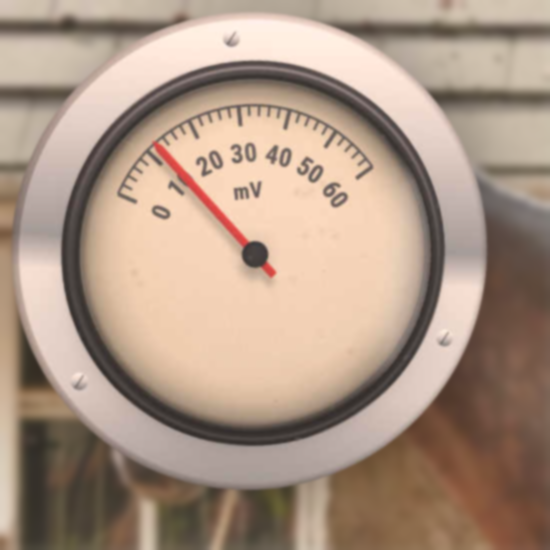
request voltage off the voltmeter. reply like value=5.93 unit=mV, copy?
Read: value=12 unit=mV
